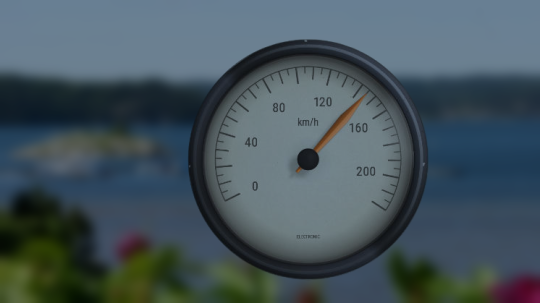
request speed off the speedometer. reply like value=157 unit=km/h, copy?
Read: value=145 unit=km/h
